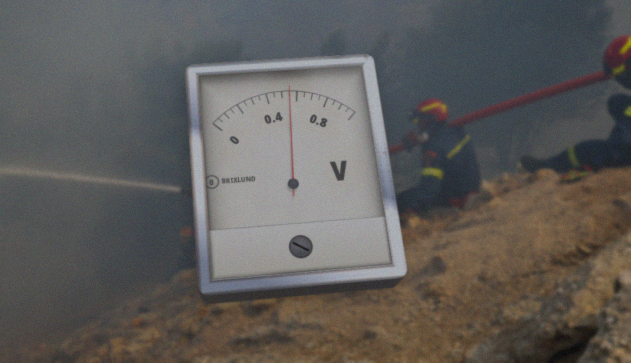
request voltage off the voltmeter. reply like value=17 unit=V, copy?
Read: value=0.55 unit=V
